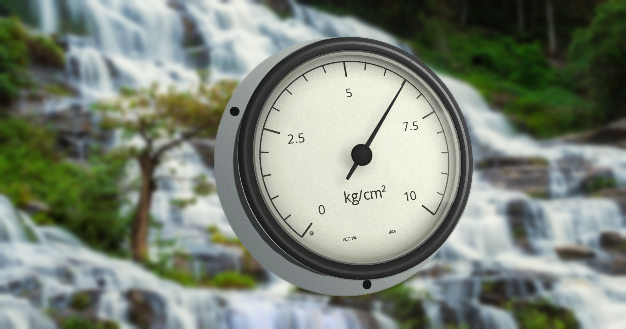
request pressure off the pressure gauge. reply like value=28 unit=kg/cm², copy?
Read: value=6.5 unit=kg/cm²
